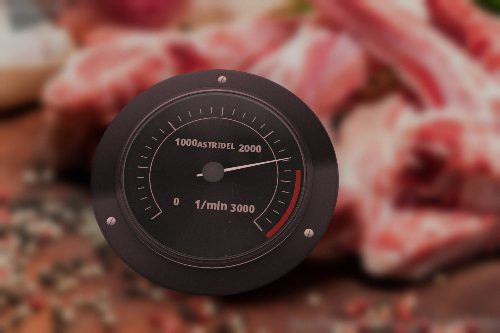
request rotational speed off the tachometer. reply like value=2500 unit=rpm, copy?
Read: value=2300 unit=rpm
